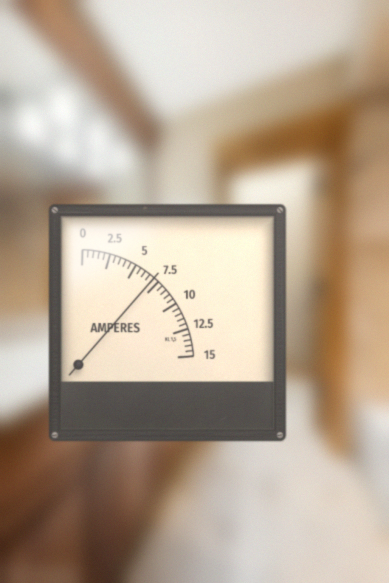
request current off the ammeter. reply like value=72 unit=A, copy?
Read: value=7 unit=A
